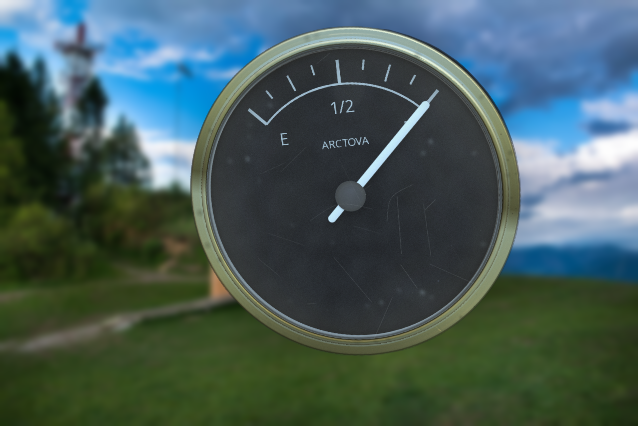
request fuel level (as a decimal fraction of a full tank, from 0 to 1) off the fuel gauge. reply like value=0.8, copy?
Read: value=1
